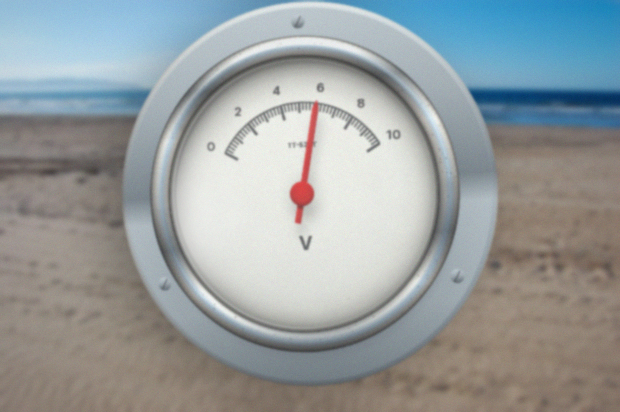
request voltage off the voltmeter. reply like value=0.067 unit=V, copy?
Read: value=6 unit=V
